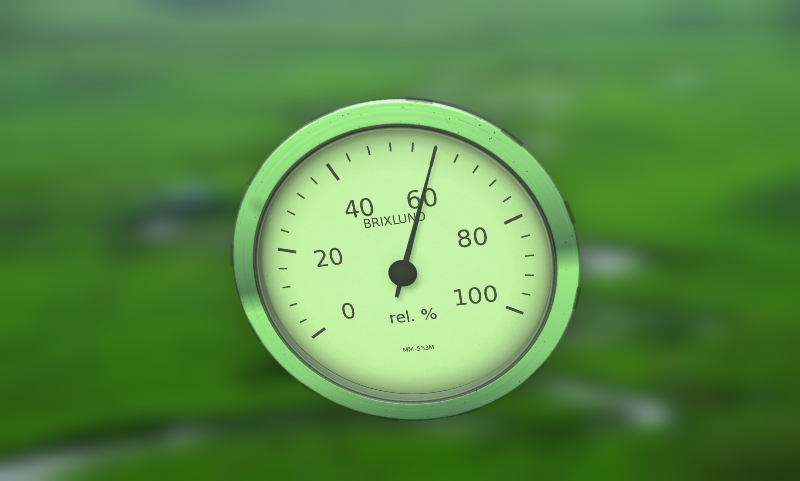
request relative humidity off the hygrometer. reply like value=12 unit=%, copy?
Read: value=60 unit=%
